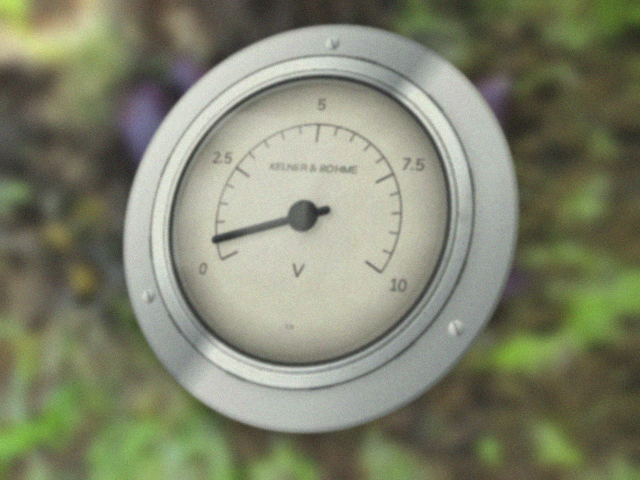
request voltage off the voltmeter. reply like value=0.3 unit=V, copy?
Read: value=0.5 unit=V
